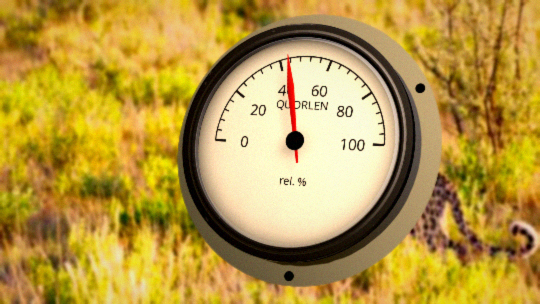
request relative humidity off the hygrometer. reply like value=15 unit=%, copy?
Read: value=44 unit=%
